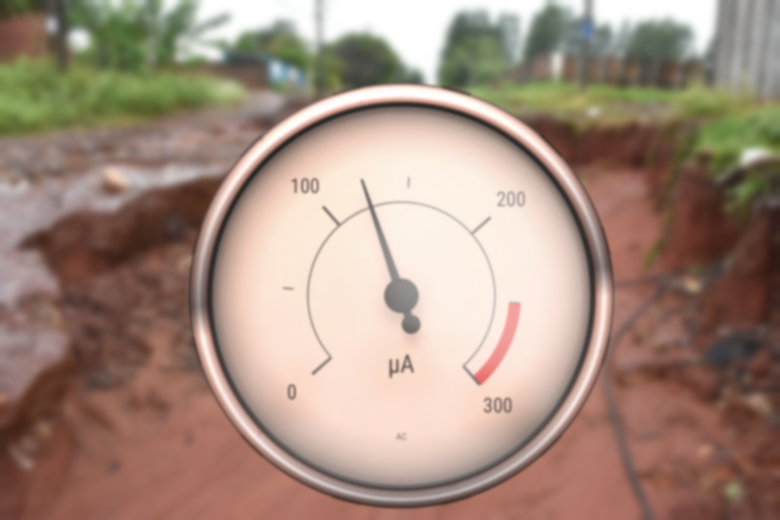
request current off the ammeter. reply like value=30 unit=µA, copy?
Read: value=125 unit=µA
